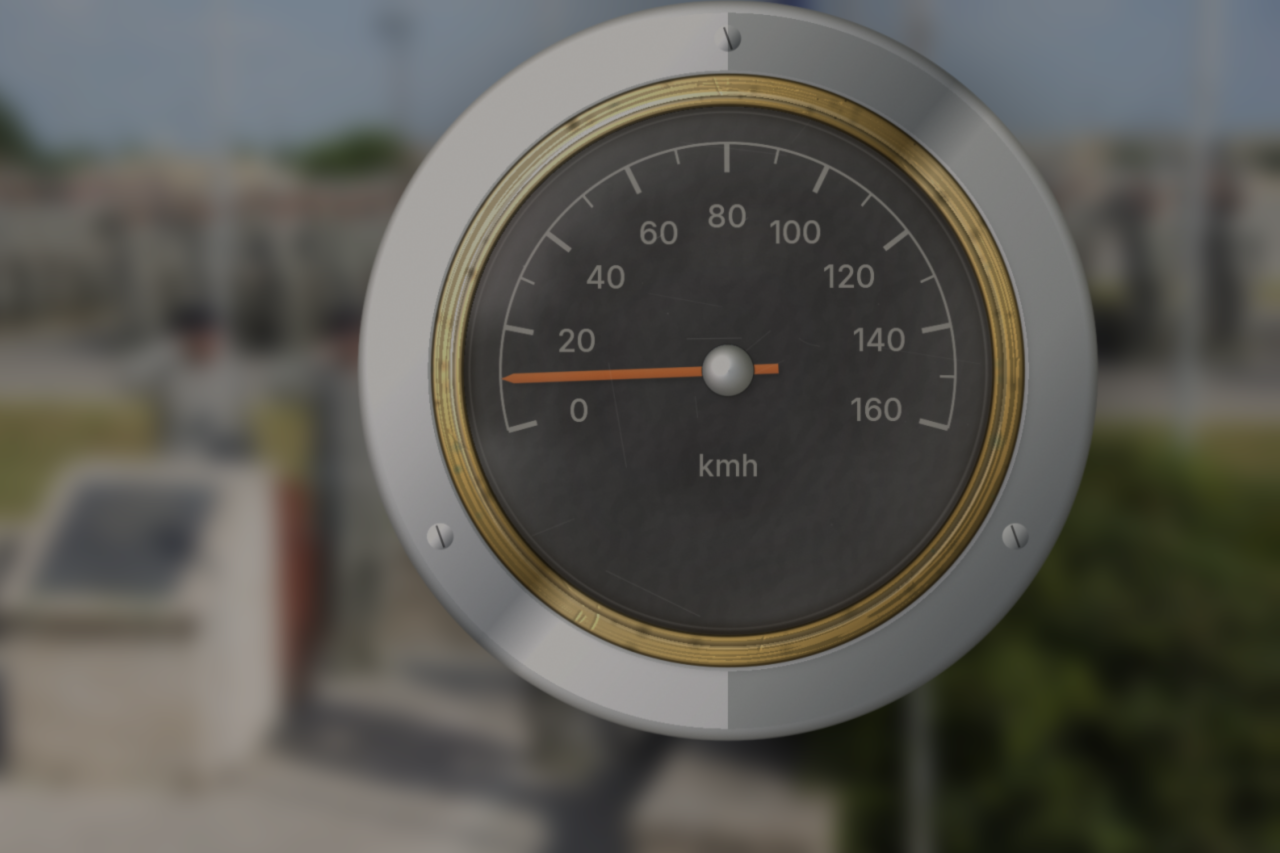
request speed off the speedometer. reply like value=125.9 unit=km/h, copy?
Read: value=10 unit=km/h
